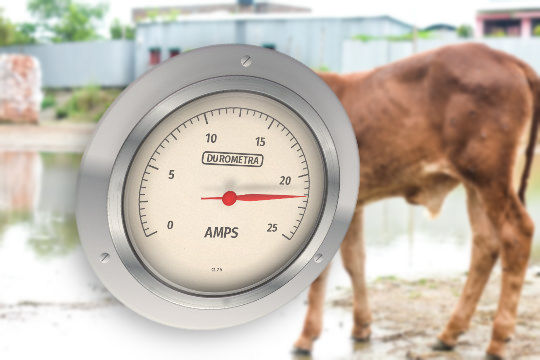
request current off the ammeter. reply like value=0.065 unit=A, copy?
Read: value=21.5 unit=A
